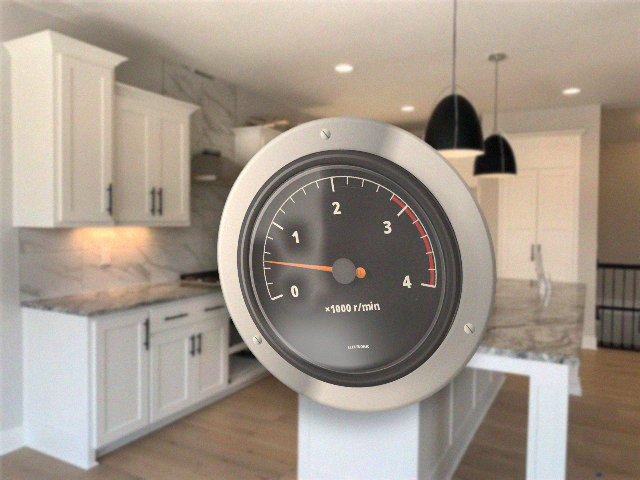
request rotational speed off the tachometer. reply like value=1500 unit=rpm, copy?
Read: value=500 unit=rpm
